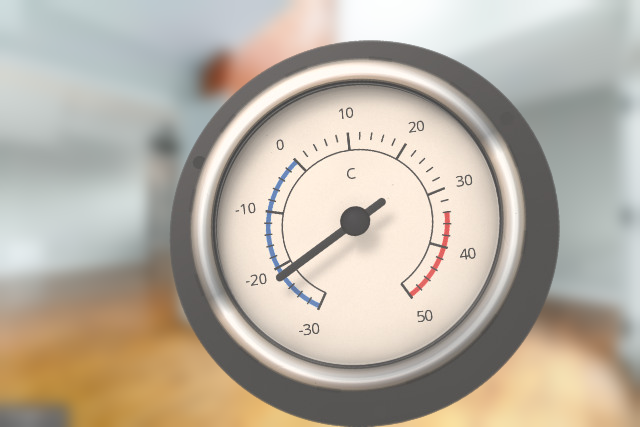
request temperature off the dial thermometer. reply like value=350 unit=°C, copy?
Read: value=-22 unit=°C
